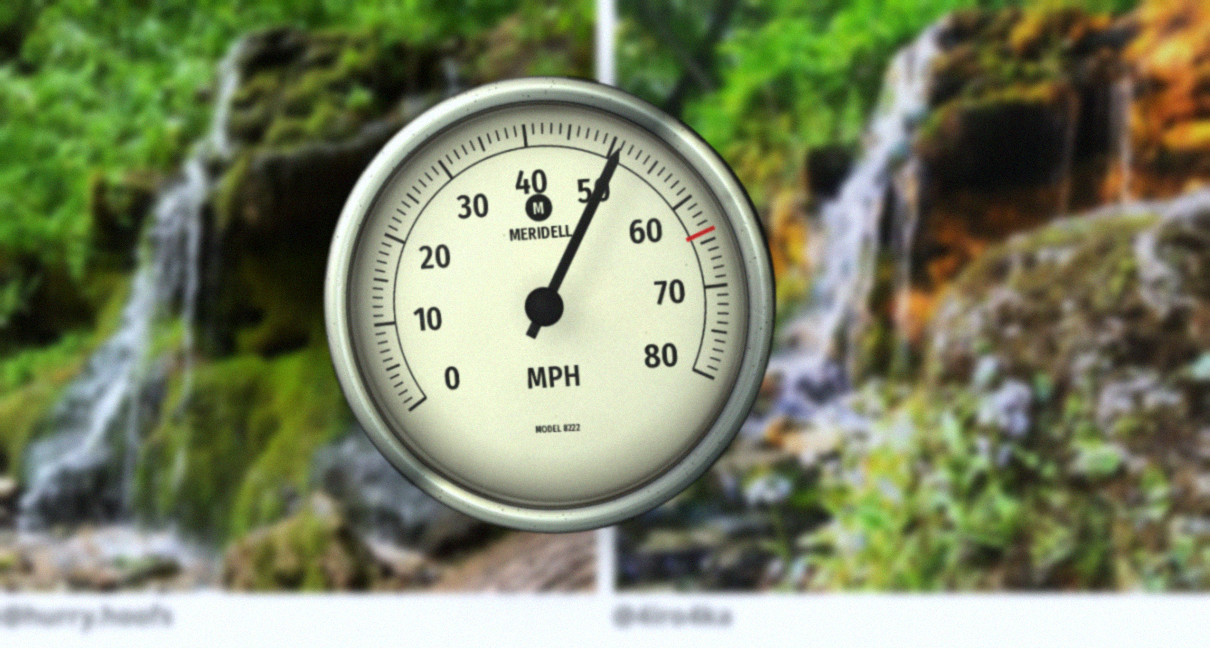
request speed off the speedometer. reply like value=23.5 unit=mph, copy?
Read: value=51 unit=mph
